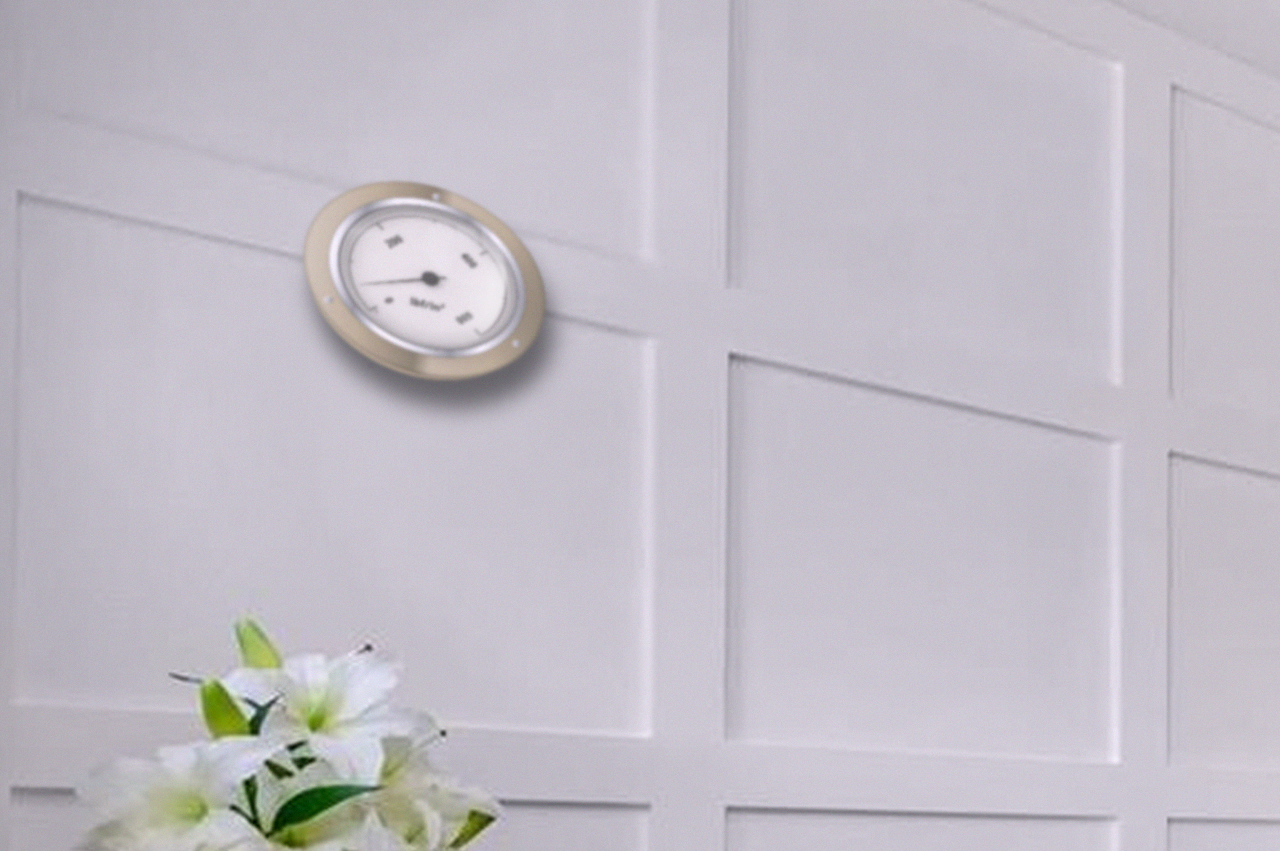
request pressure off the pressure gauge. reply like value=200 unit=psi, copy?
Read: value=50 unit=psi
